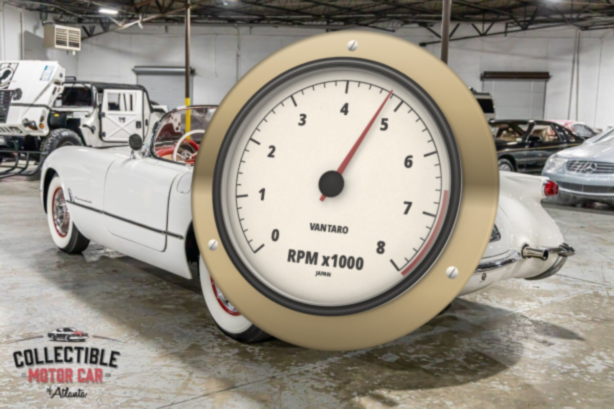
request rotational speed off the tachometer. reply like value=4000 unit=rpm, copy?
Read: value=4800 unit=rpm
